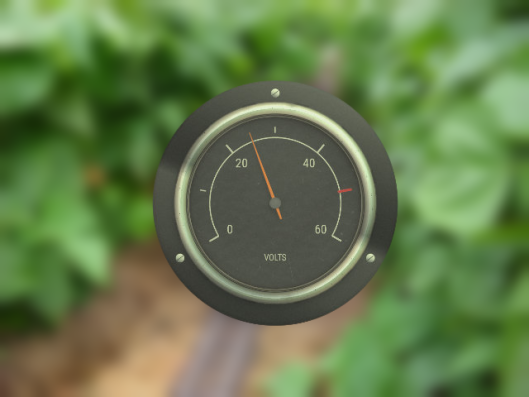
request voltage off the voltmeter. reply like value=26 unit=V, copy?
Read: value=25 unit=V
